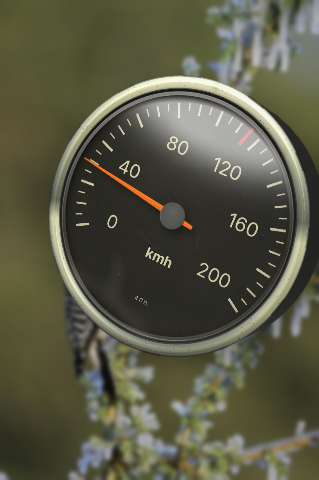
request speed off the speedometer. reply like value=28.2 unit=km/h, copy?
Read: value=30 unit=km/h
